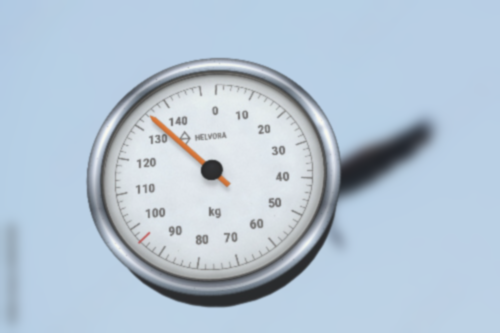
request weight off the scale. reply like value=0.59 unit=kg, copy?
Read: value=134 unit=kg
